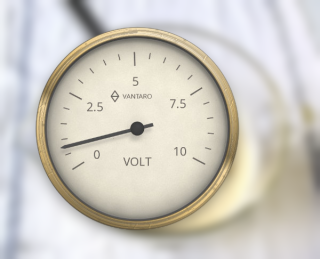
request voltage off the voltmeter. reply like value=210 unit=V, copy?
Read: value=0.75 unit=V
